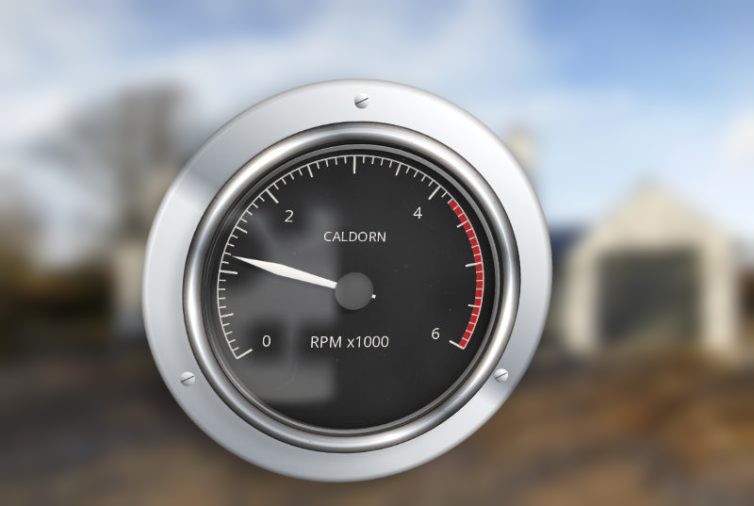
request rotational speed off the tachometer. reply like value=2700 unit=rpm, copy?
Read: value=1200 unit=rpm
